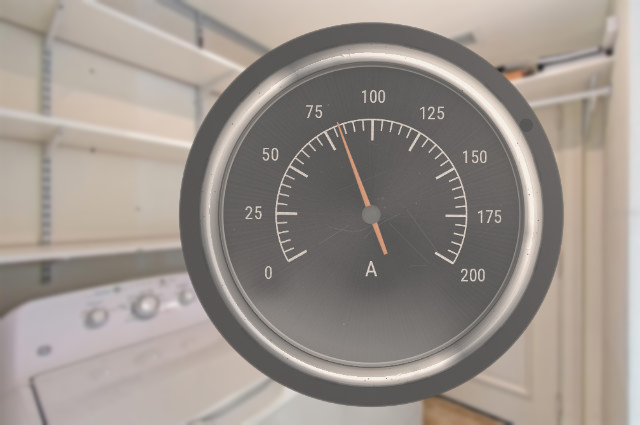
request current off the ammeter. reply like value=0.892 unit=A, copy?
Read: value=82.5 unit=A
